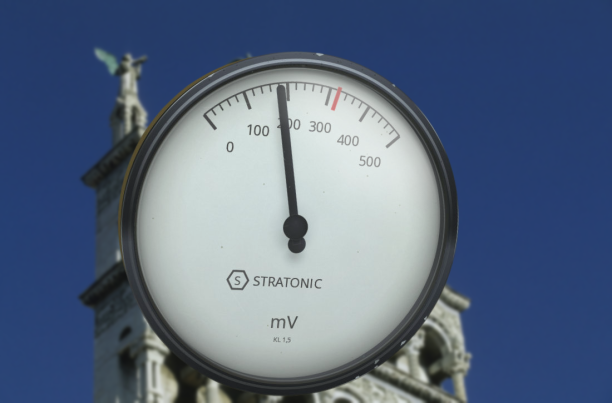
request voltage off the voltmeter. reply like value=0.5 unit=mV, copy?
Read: value=180 unit=mV
